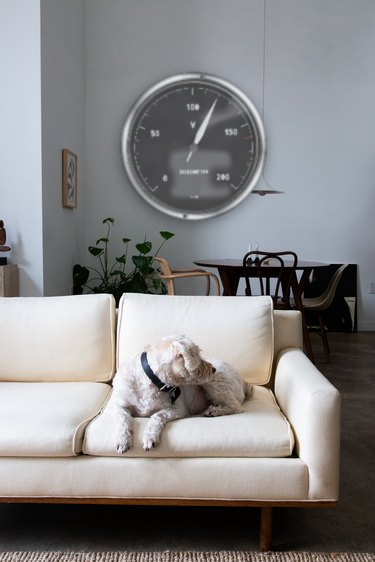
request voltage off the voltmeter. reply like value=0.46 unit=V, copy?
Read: value=120 unit=V
